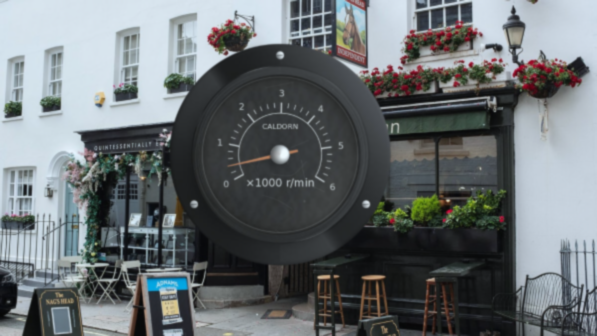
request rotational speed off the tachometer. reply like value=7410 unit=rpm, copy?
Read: value=400 unit=rpm
